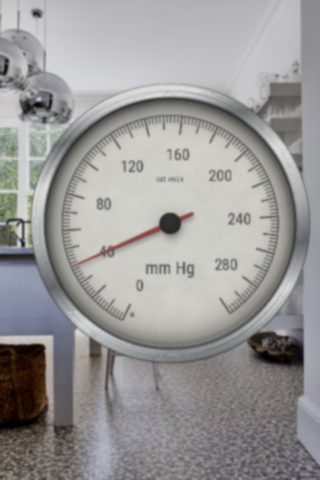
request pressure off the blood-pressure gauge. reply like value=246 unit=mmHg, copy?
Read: value=40 unit=mmHg
